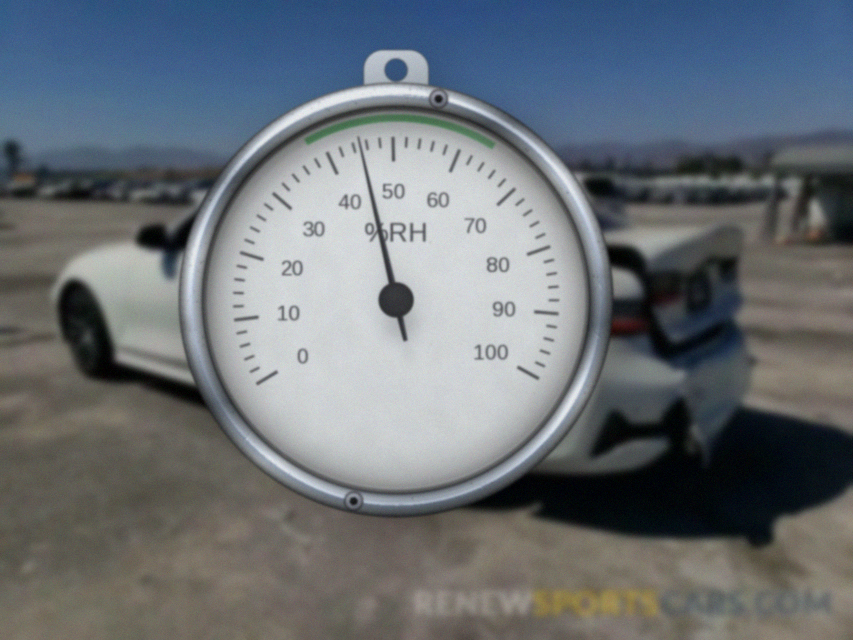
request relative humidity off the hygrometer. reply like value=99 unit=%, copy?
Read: value=45 unit=%
